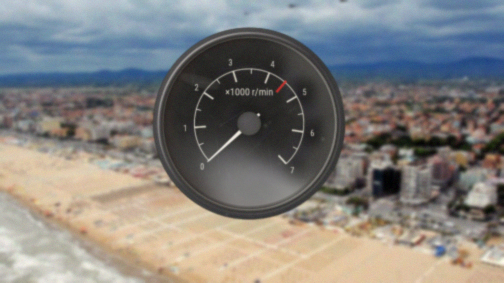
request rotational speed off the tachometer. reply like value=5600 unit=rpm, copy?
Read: value=0 unit=rpm
